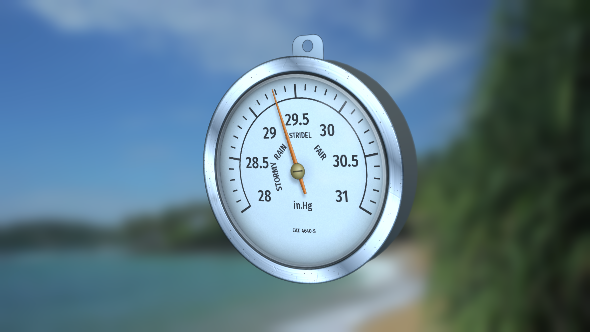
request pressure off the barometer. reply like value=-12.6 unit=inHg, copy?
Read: value=29.3 unit=inHg
